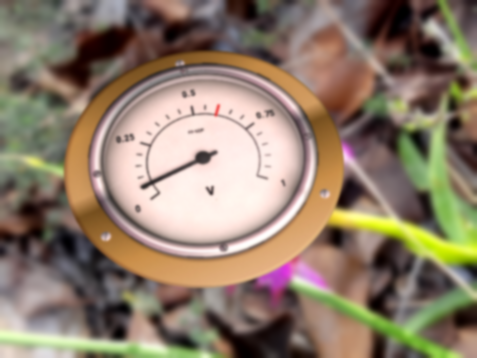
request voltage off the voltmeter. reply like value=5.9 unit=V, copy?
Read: value=0.05 unit=V
